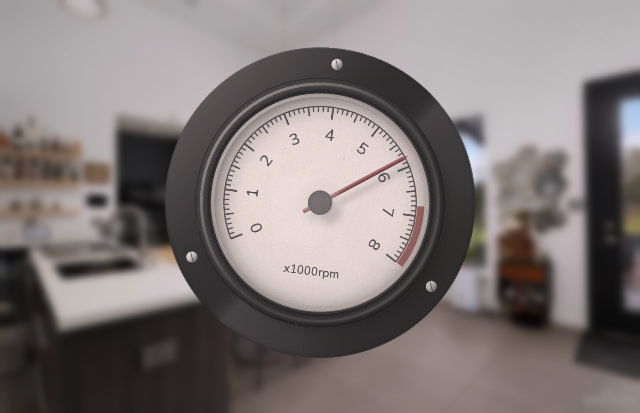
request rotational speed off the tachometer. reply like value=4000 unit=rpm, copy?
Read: value=5800 unit=rpm
